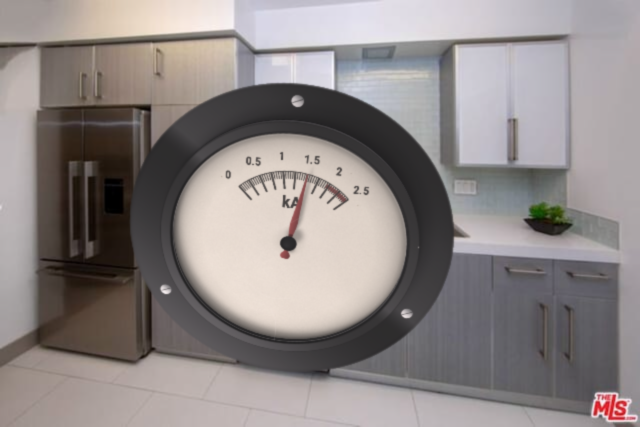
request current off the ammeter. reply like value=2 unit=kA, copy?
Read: value=1.5 unit=kA
